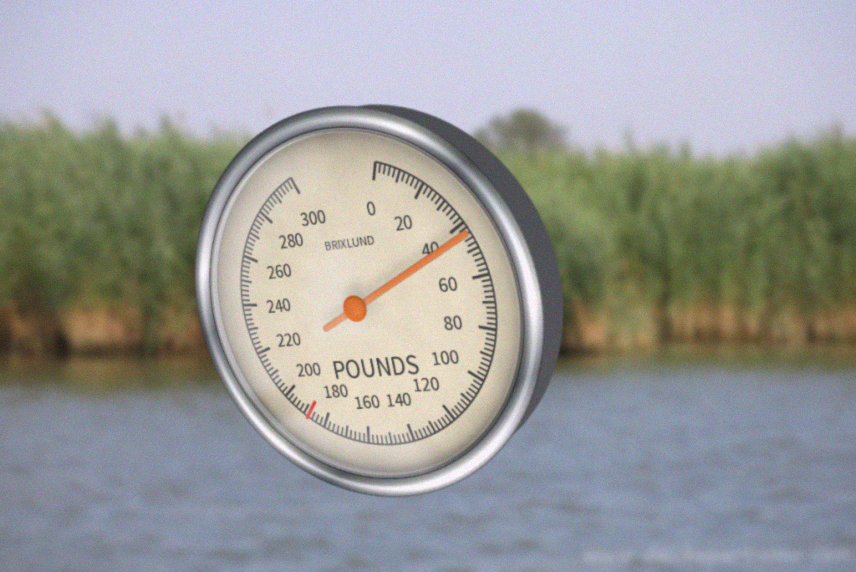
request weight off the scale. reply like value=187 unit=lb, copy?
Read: value=44 unit=lb
